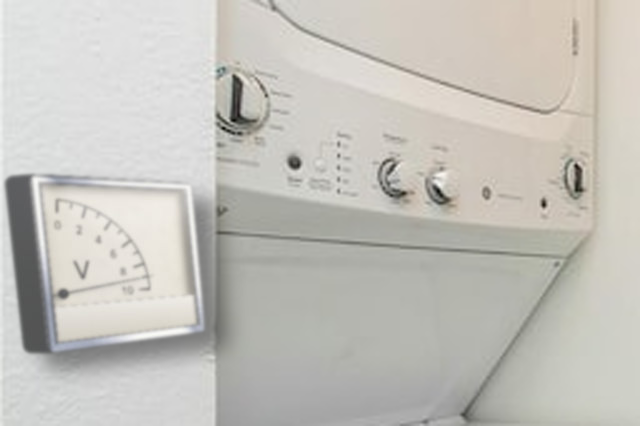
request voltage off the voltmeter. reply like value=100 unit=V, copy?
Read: value=9 unit=V
